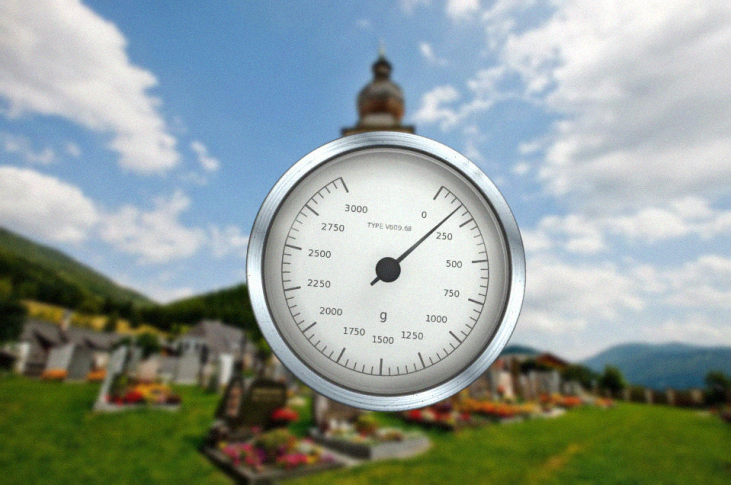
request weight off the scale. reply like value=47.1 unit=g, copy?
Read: value=150 unit=g
